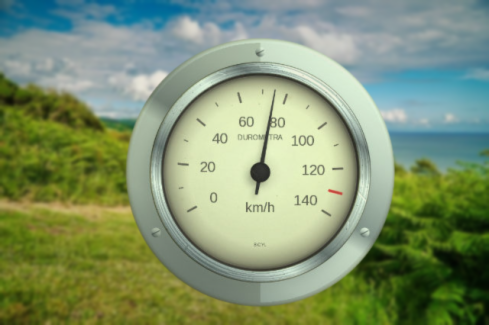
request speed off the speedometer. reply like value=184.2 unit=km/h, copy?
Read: value=75 unit=km/h
